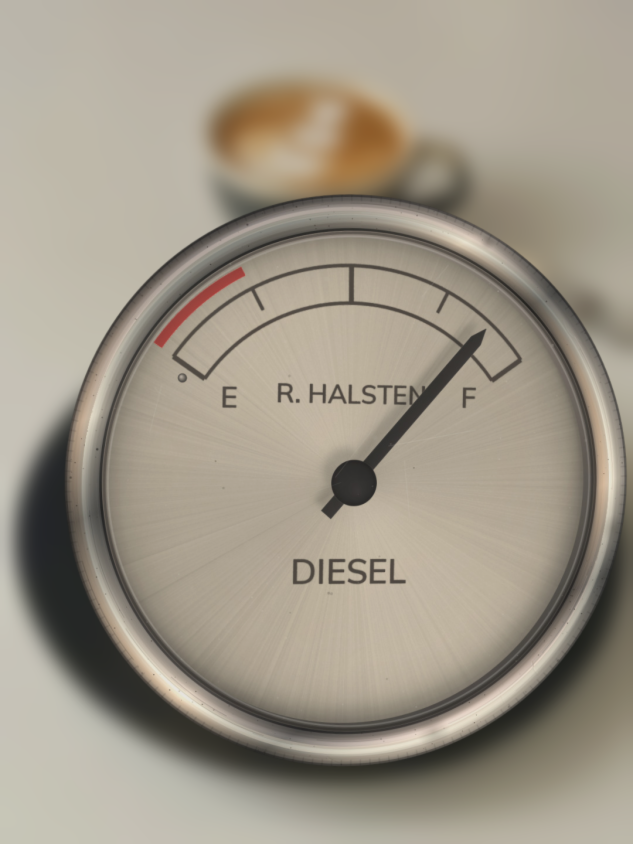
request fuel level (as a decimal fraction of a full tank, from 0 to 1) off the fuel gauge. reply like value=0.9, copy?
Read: value=0.875
